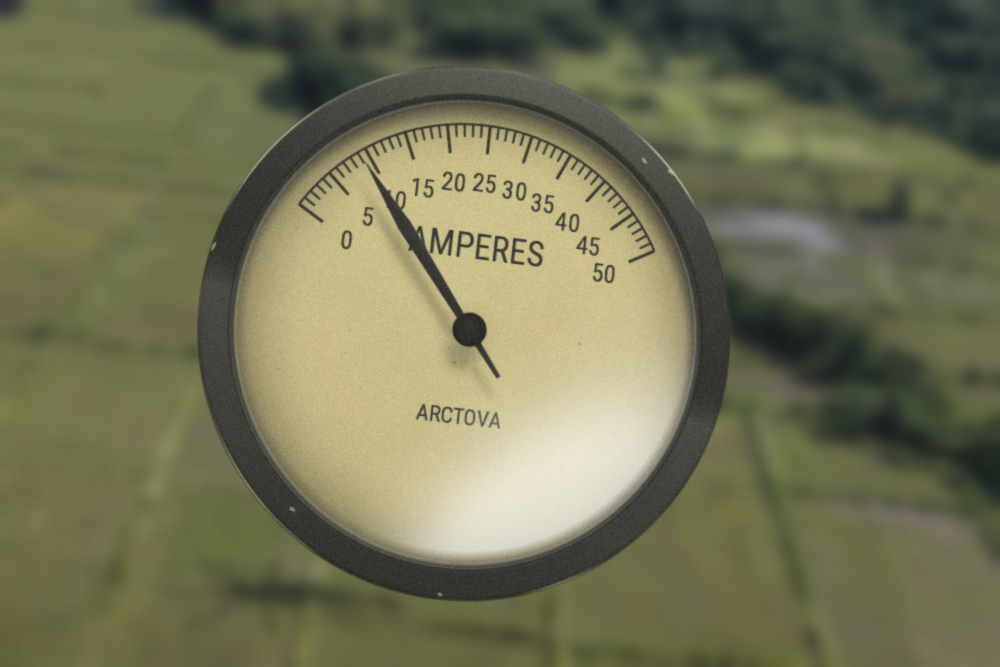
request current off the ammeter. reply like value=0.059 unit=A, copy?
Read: value=9 unit=A
